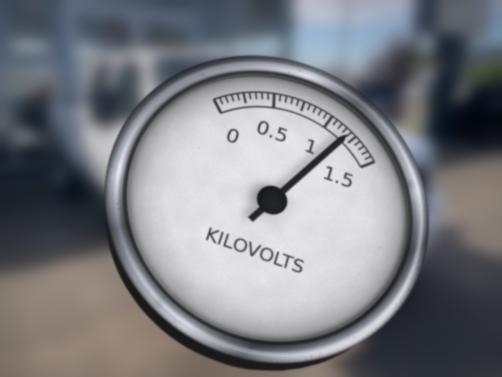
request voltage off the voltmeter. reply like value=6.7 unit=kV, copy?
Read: value=1.2 unit=kV
